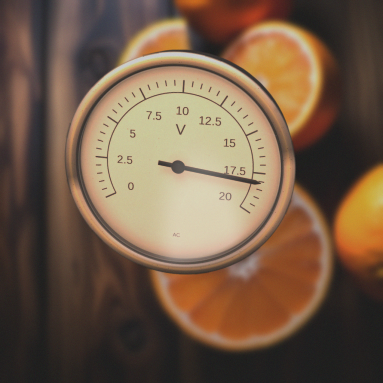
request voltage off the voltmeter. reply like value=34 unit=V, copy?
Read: value=18 unit=V
